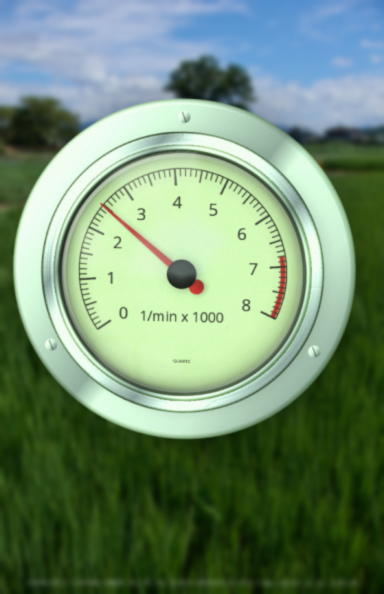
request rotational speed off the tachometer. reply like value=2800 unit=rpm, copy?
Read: value=2500 unit=rpm
